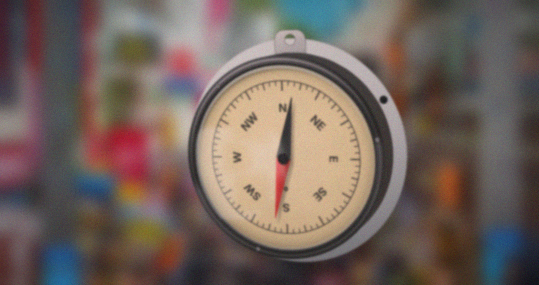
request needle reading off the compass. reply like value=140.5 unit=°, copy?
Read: value=190 unit=°
